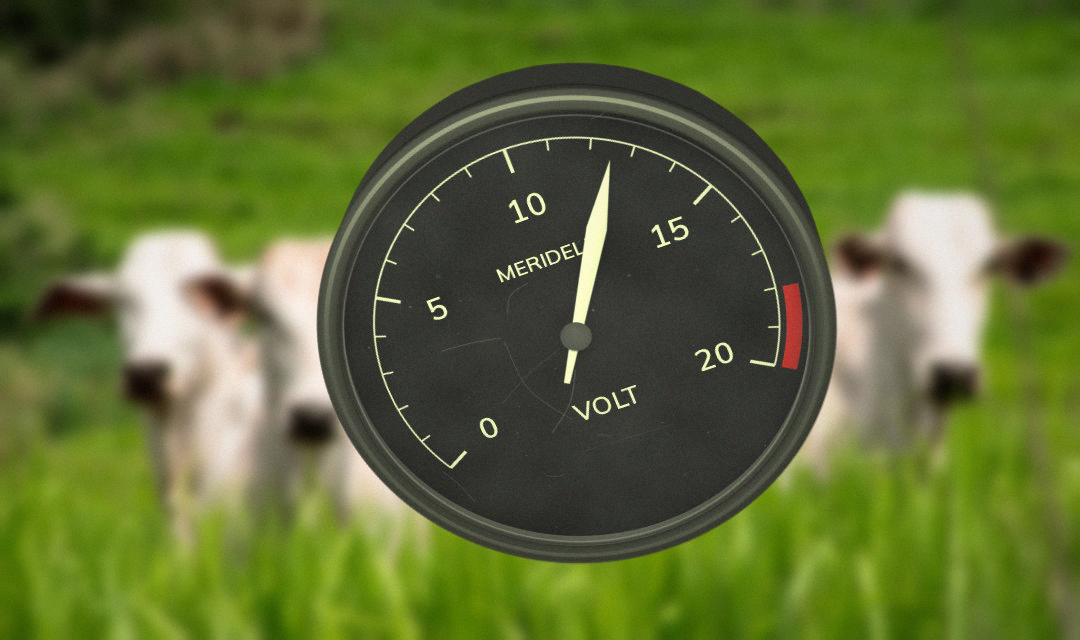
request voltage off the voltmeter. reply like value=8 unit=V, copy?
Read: value=12.5 unit=V
